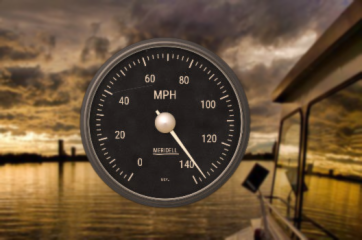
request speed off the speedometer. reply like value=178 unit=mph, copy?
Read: value=136 unit=mph
